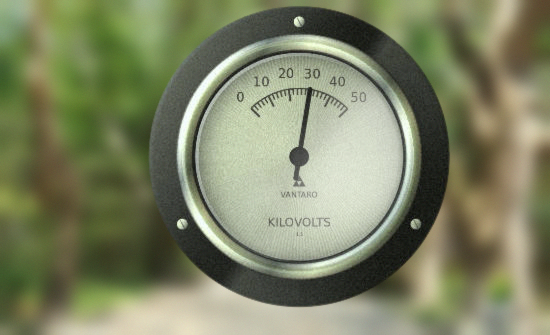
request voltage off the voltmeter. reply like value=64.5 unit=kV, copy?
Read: value=30 unit=kV
